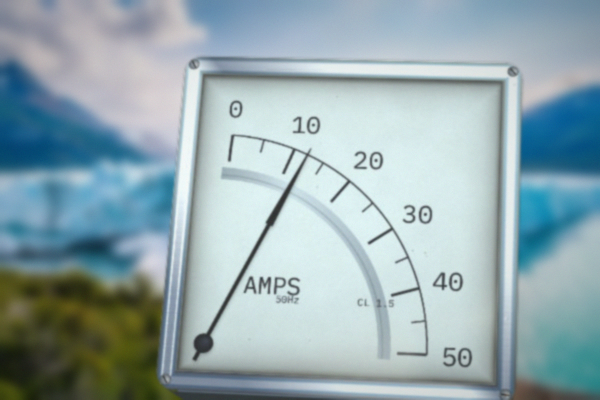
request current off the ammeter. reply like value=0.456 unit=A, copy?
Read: value=12.5 unit=A
